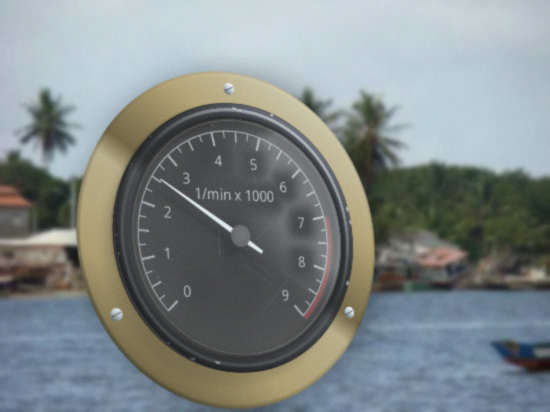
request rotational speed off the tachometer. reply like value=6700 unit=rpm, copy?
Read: value=2500 unit=rpm
